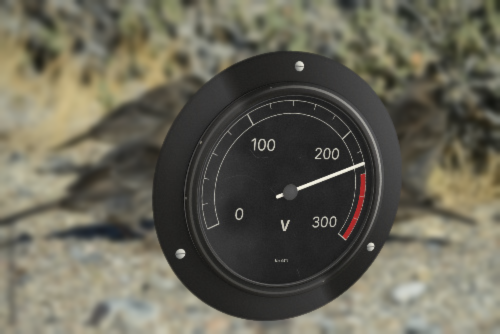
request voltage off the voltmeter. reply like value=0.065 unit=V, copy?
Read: value=230 unit=V
